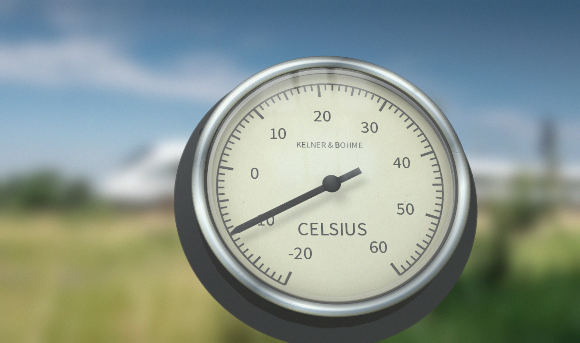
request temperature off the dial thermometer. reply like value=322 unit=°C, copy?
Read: value=-10 unit=°C
